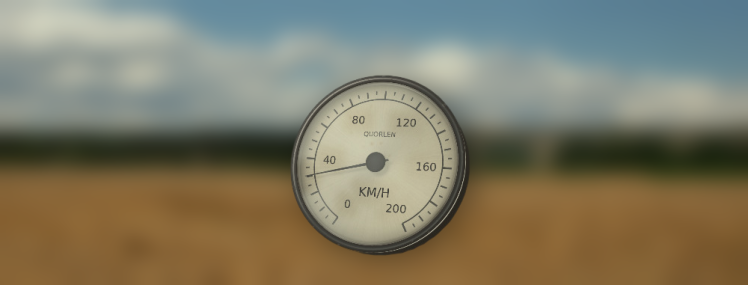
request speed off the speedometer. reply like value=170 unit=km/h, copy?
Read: value=30 unit=km/h
